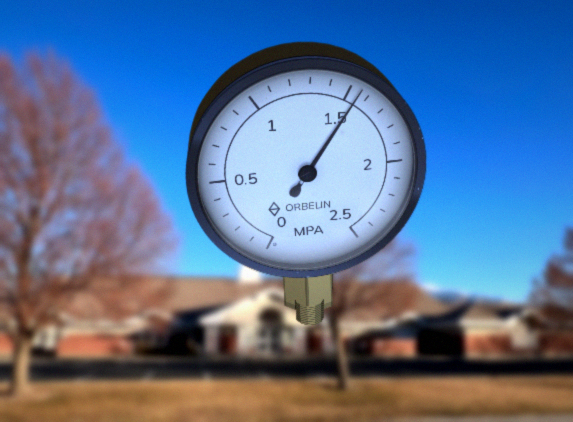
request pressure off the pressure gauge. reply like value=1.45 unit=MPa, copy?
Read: value=1.55 unit=MPa
